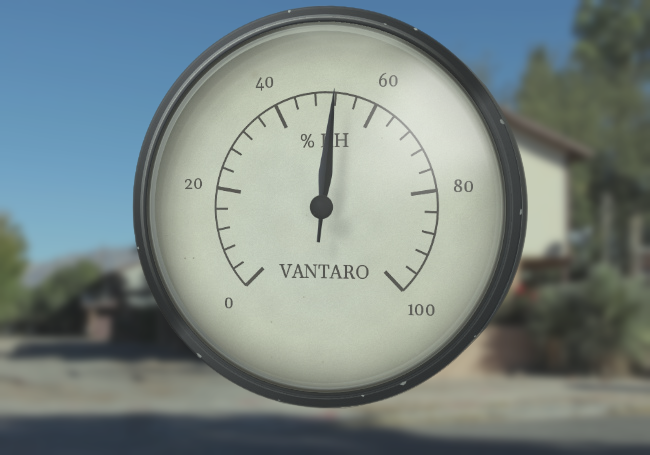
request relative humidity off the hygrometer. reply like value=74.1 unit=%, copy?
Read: value=52 unit=%
